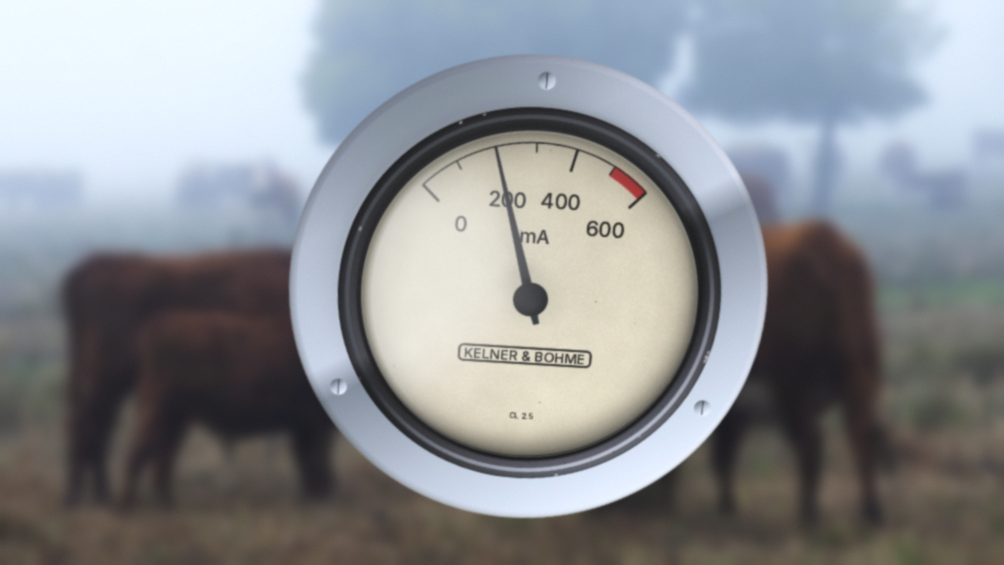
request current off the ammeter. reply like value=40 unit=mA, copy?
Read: value=200 unit=mA
